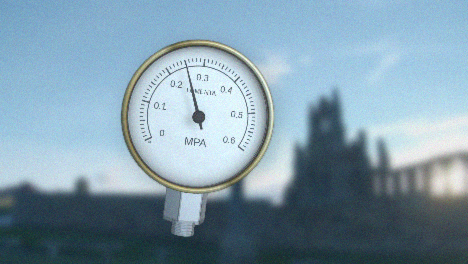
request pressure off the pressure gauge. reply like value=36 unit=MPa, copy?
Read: value=0.25 unit=MPa
